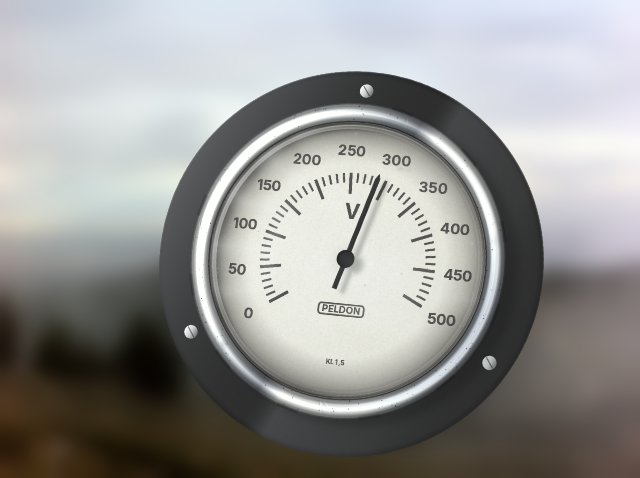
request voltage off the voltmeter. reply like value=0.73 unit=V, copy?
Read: value=290 unit=V
